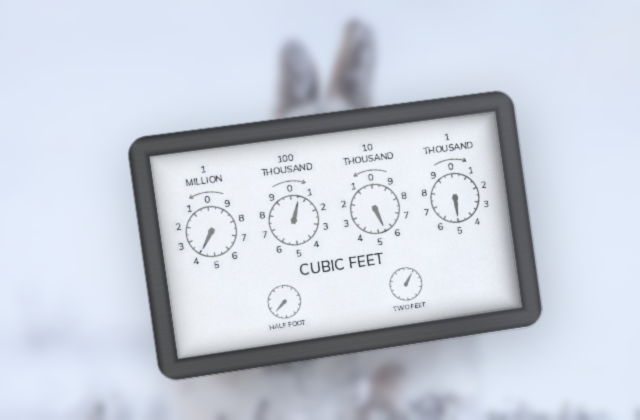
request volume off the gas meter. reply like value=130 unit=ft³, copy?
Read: value=405500 unit=ft³
